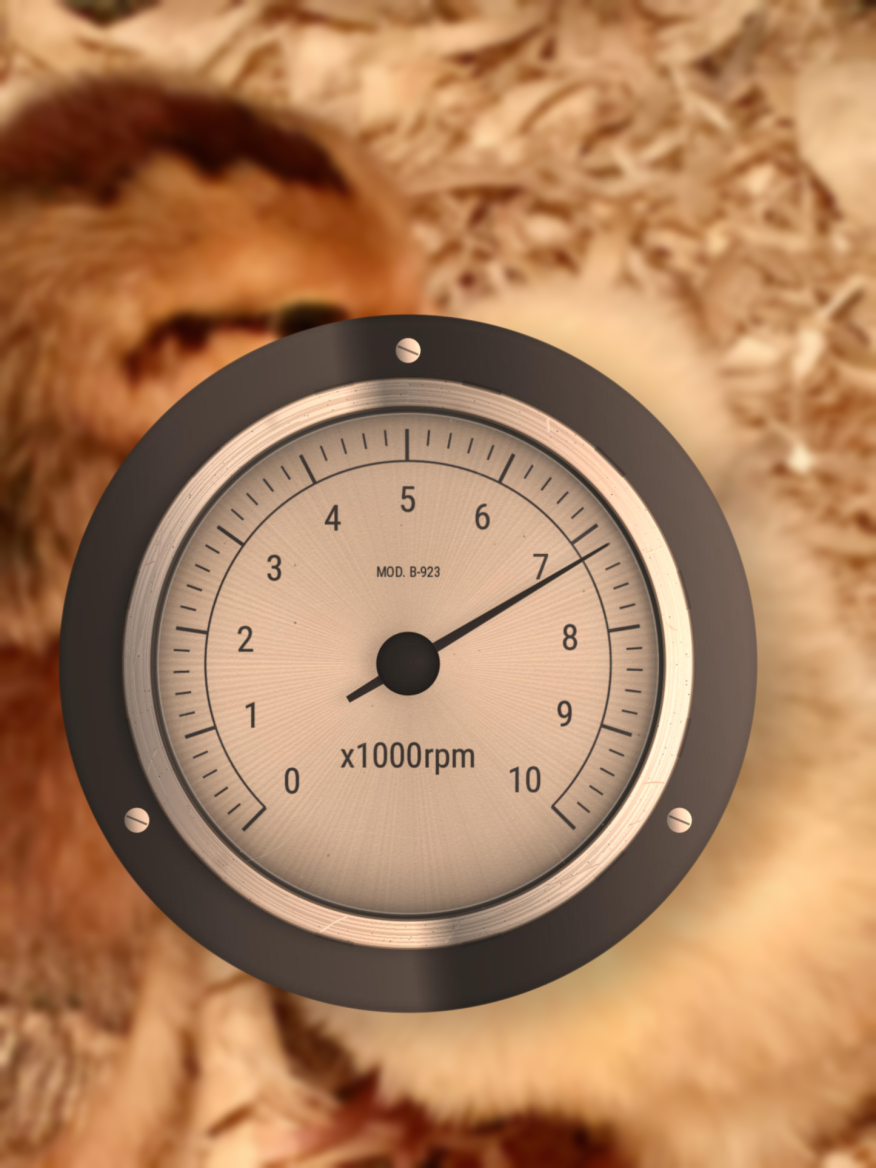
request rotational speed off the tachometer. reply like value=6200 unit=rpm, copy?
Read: value=7200 unit=rpm
